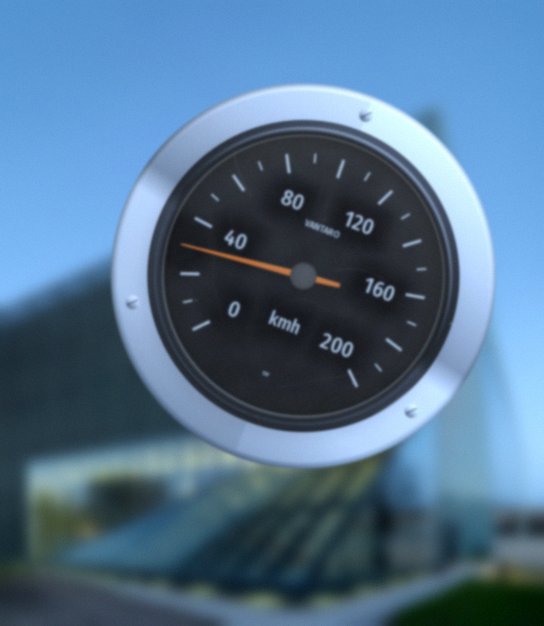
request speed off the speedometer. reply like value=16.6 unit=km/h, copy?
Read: value=30 unit=km/h
